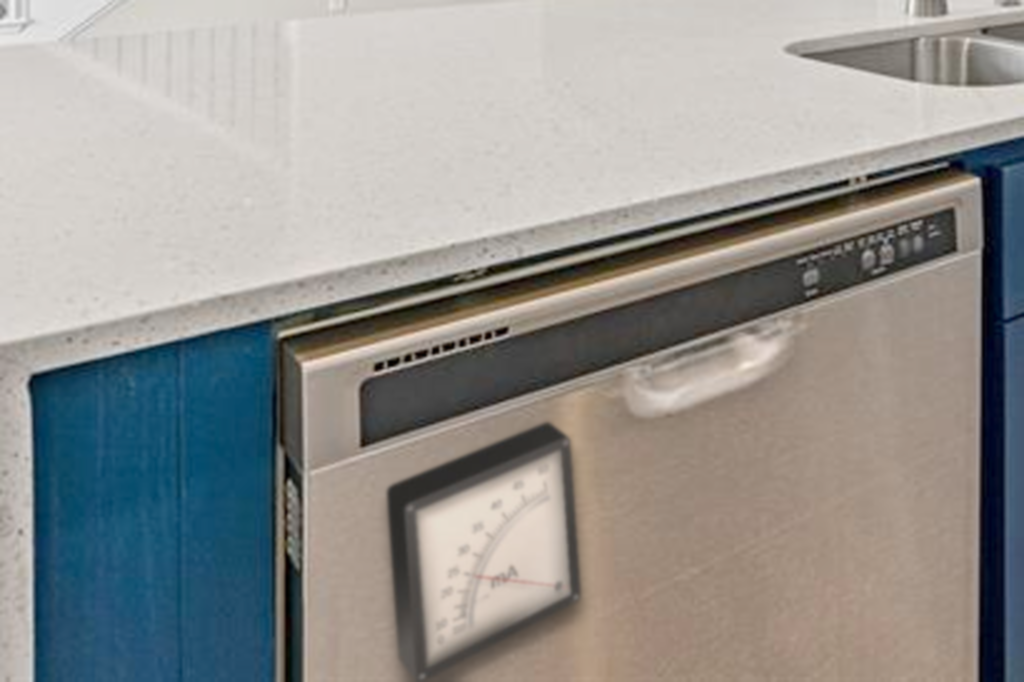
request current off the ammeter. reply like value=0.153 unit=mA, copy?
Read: value=25 unit=mA
